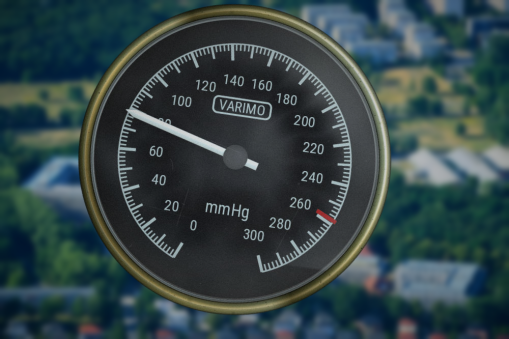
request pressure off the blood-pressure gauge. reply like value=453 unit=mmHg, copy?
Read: value=78 unit=mmHg
